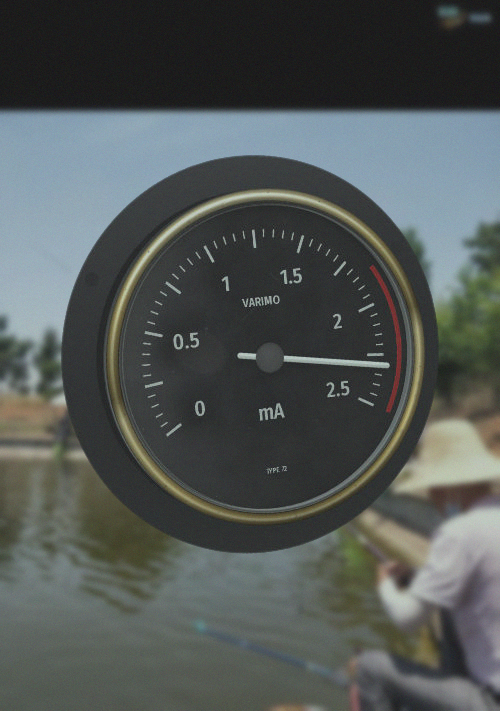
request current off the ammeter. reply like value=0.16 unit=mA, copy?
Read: value=2.3 unit=mA
